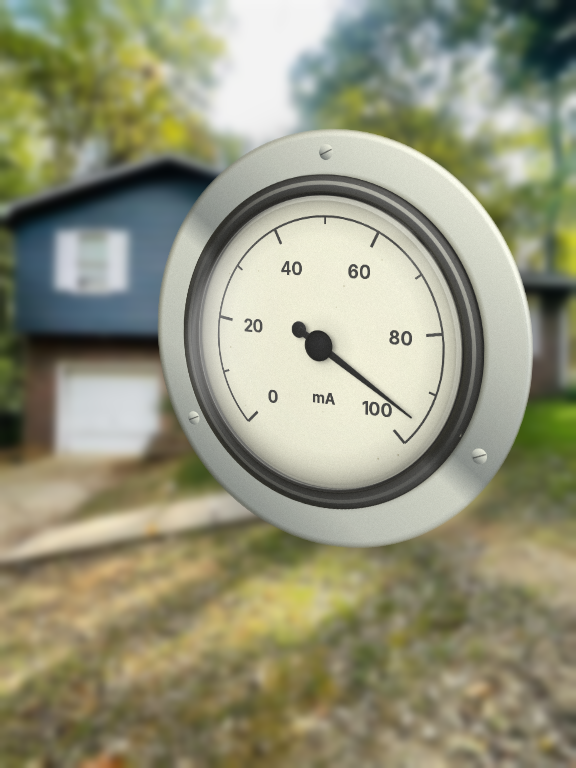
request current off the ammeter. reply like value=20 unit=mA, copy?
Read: value=95 unit=mA
